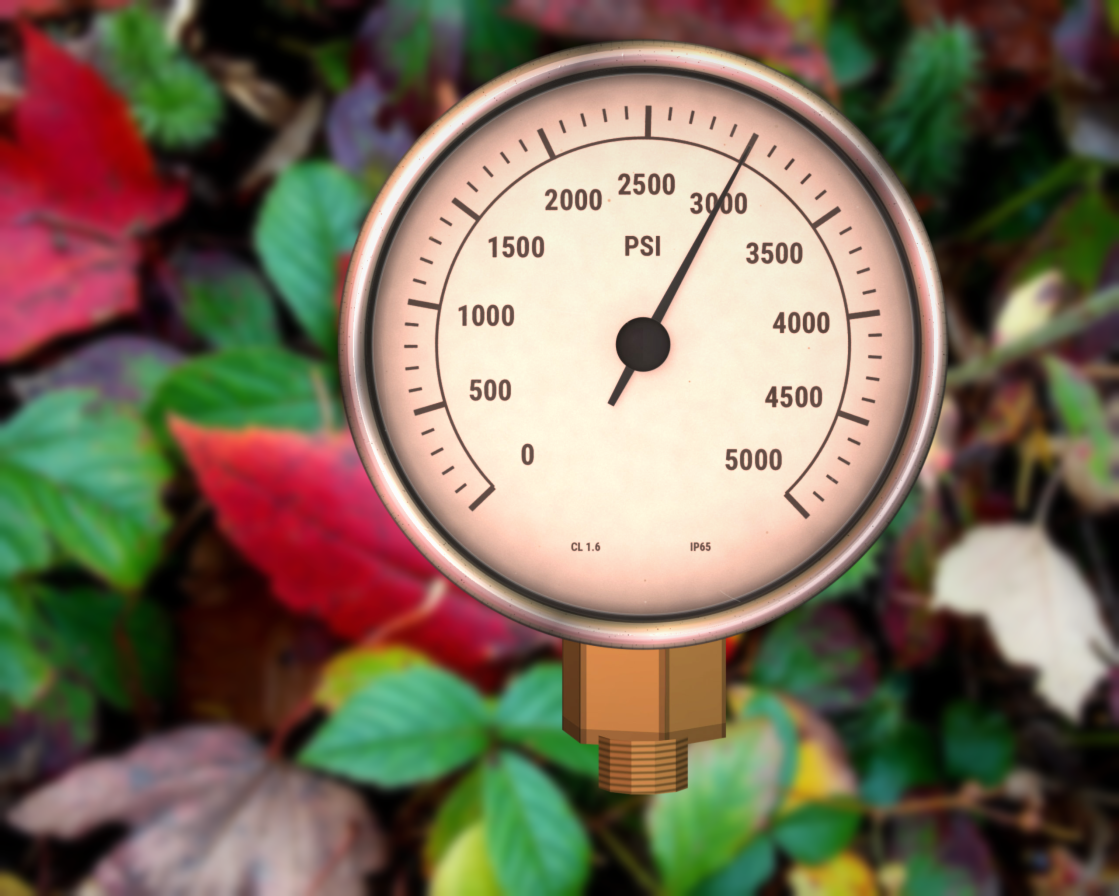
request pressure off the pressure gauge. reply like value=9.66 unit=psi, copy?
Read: value=3000 unit=psi
